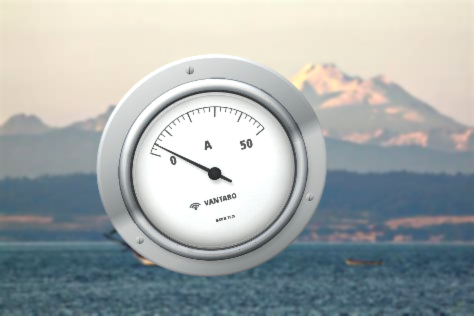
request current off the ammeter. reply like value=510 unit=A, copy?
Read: value=4 unit=A
